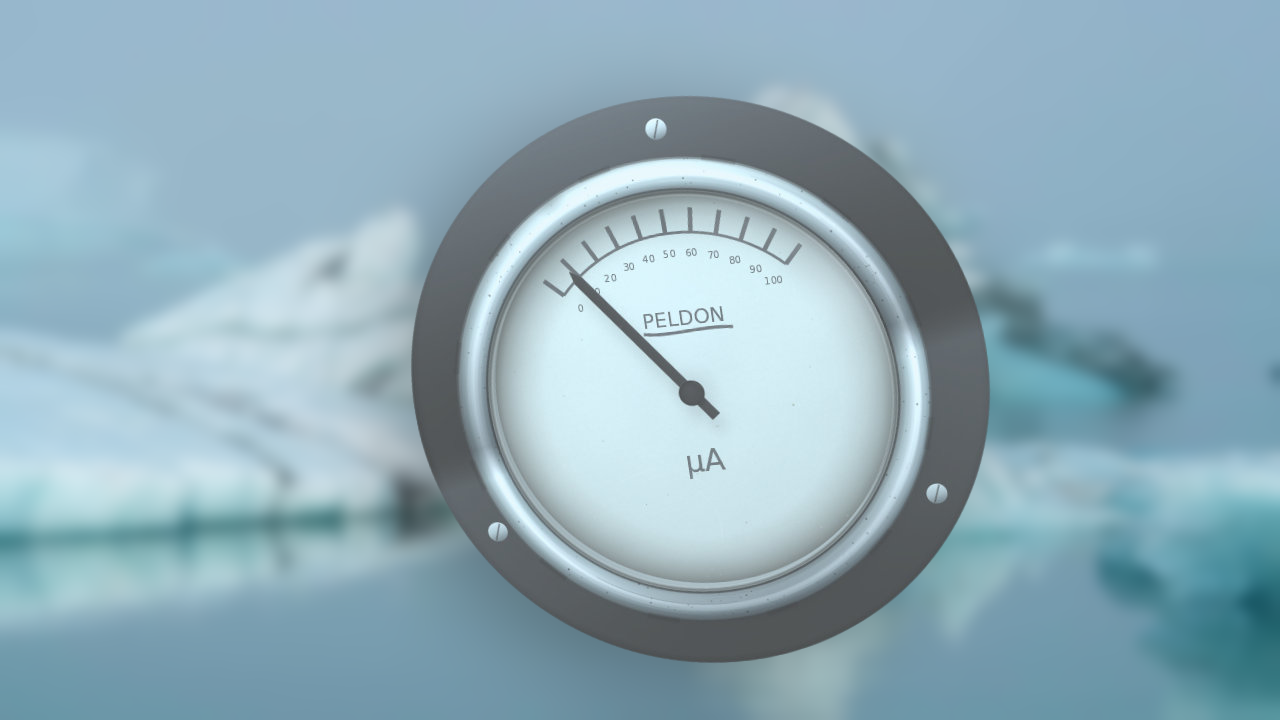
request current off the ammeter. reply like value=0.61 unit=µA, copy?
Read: value=10 unit=µA
